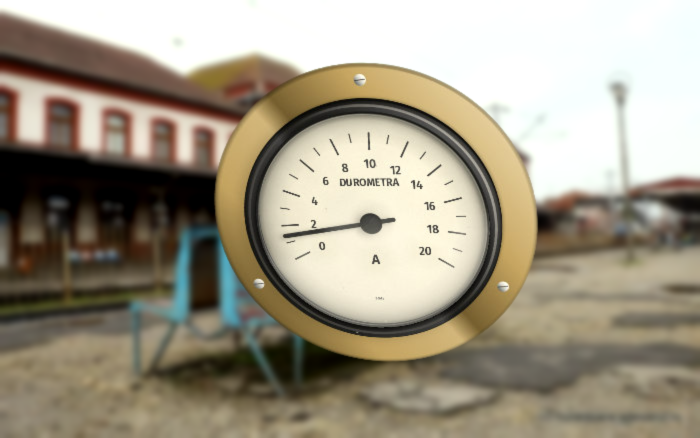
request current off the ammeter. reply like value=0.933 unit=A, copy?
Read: value=1.5 unit=A
